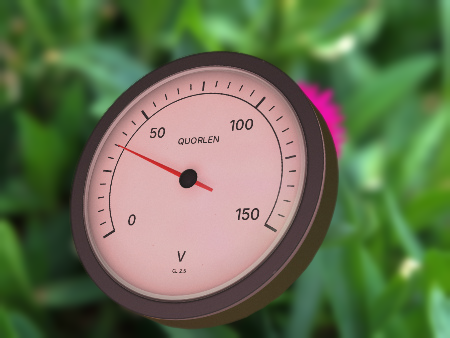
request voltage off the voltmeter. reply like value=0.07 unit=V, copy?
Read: value=35 unit=V
